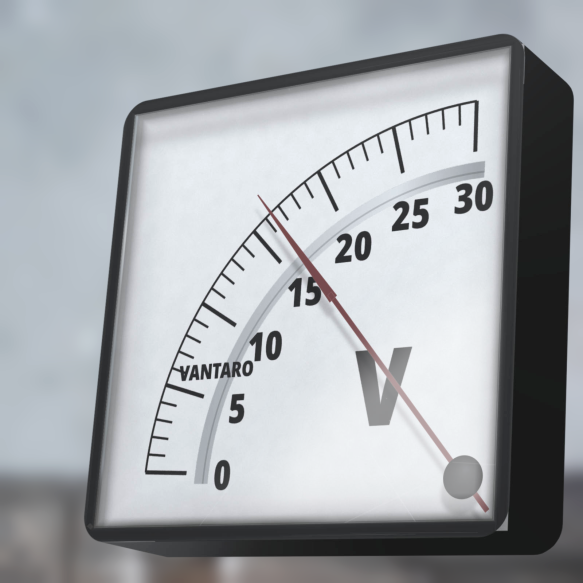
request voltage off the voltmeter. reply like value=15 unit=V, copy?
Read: value=16.5 unit=V
